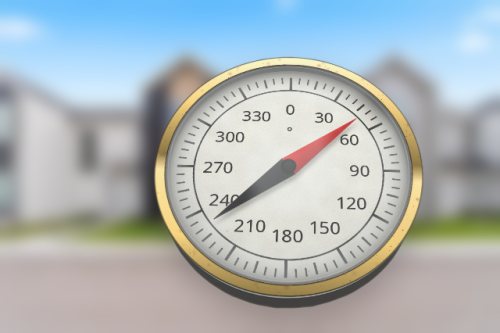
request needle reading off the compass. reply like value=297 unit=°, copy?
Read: value=50 unit=°
